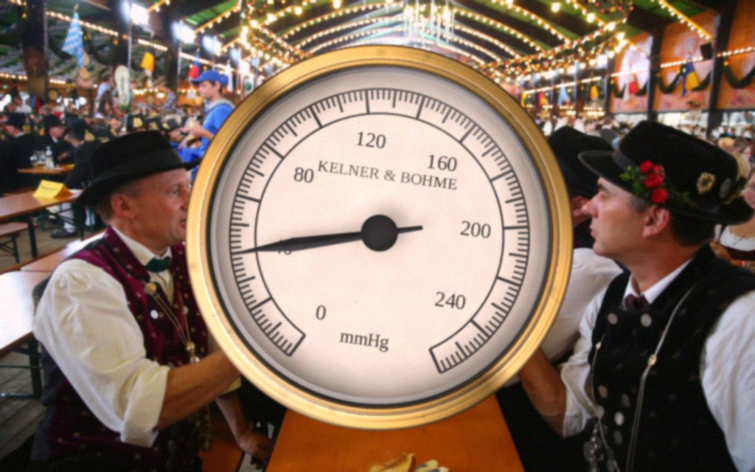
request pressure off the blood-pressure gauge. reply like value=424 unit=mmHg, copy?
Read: value=40 unit=mmHg
